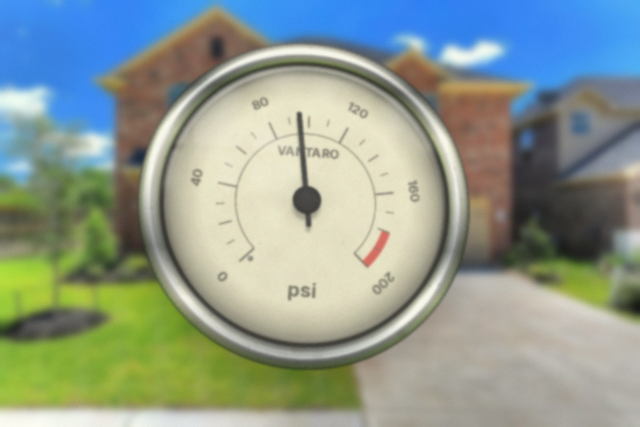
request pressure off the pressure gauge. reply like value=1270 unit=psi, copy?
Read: value=95 unit=psi
